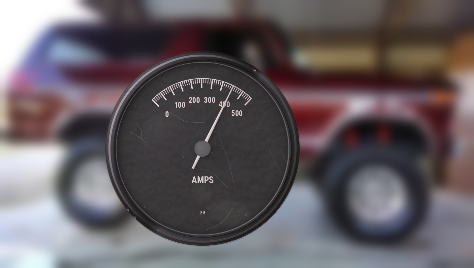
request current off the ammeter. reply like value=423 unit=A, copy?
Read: value=400 unit=A
